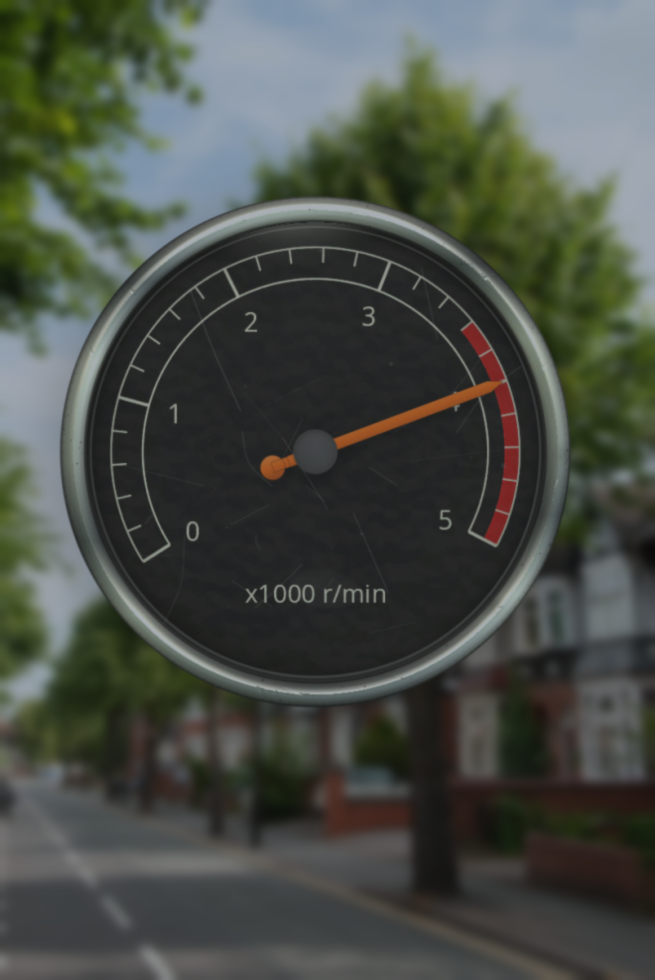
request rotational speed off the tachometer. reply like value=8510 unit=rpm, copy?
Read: value=4000 unit=rpm
